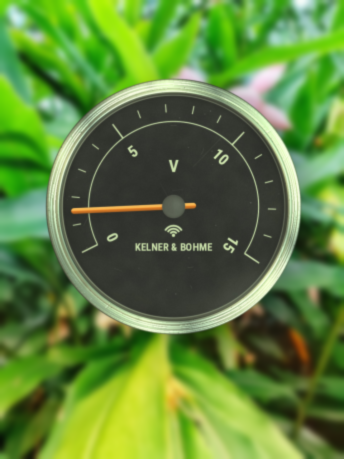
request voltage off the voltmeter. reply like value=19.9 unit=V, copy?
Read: value=1.5 unit=V
